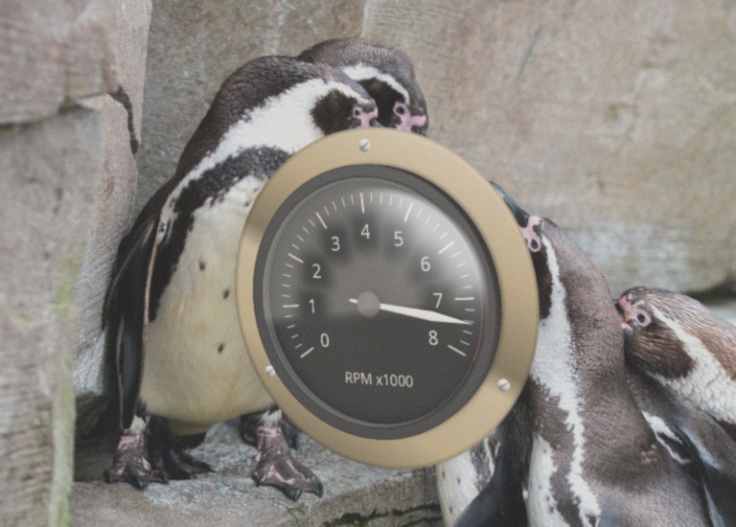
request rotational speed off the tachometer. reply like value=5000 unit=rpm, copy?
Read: value=7400 unit=rpm
